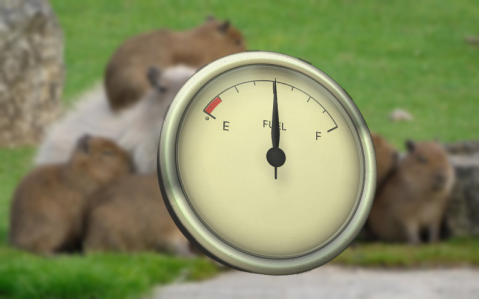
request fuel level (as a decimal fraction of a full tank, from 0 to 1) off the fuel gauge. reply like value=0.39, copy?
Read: value=0.5
